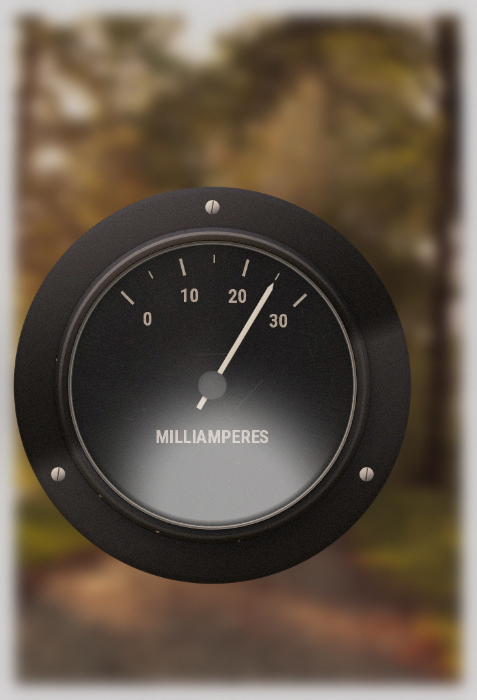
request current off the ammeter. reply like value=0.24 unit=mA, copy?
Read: value=25 unit=mA
